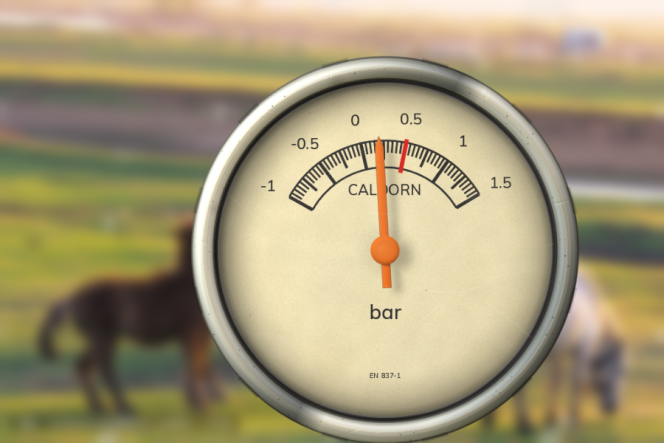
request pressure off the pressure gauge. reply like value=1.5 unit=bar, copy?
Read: value=0.2 unit=bar
